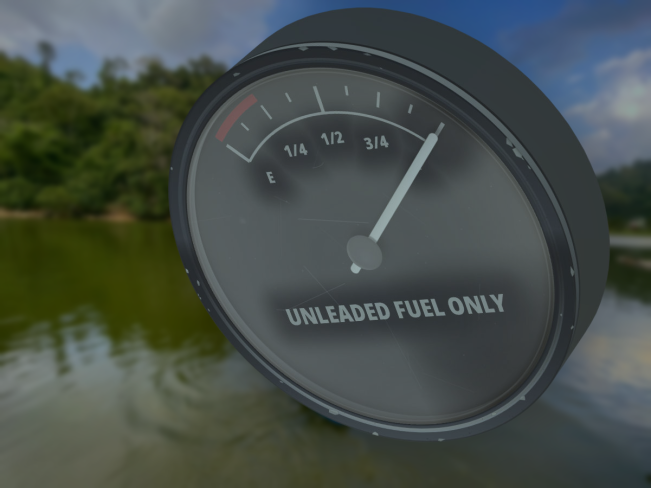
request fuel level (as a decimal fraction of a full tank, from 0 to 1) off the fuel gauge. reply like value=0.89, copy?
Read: value=1
